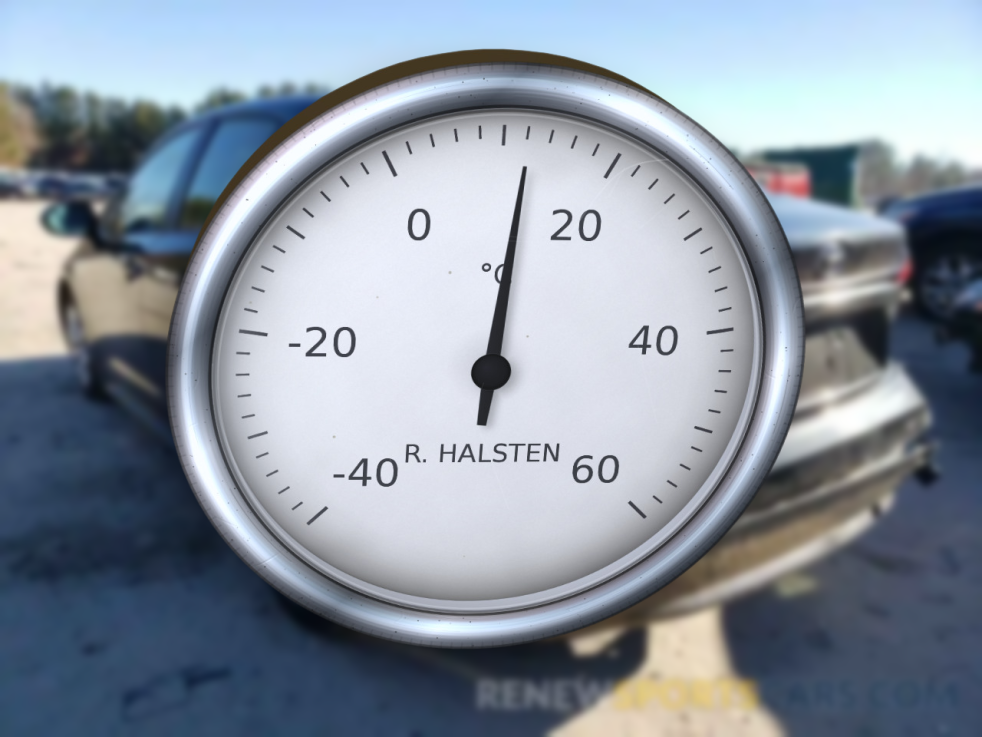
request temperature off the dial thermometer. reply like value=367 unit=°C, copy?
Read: value=12 unit=°C
